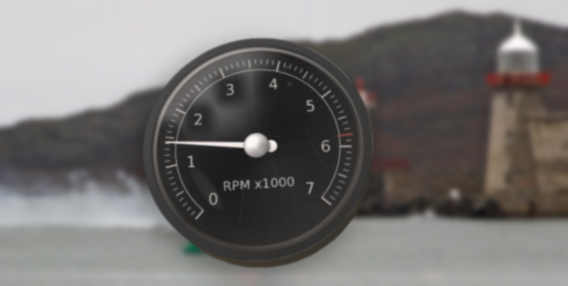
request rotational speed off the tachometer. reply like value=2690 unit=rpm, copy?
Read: value=1400 unit=rpm
